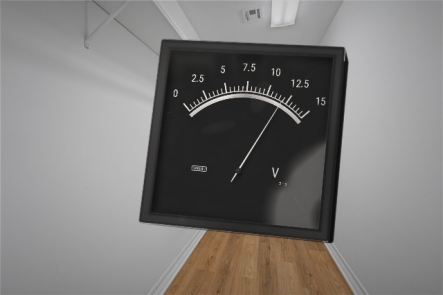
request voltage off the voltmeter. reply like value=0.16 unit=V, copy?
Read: value=12 unit=V
